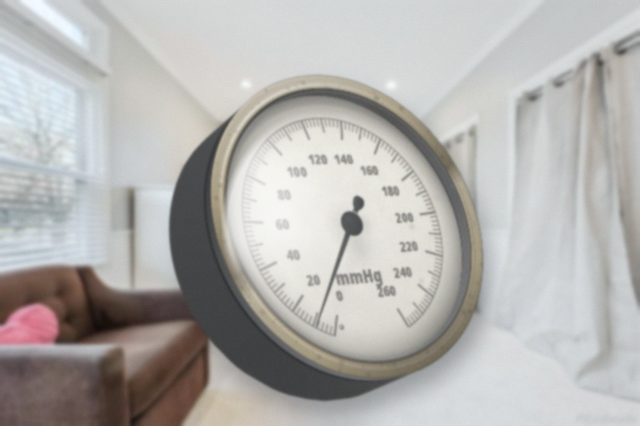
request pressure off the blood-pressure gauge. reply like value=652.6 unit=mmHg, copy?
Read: value=10 unit=mmHg
